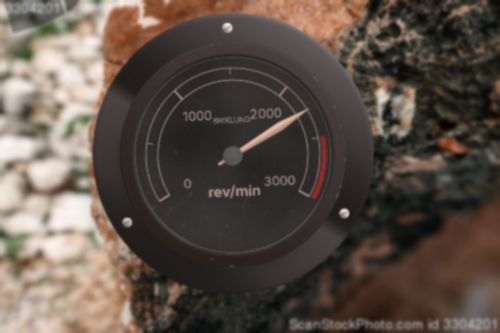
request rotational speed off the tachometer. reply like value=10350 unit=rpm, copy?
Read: value=2250 unit=rpm
